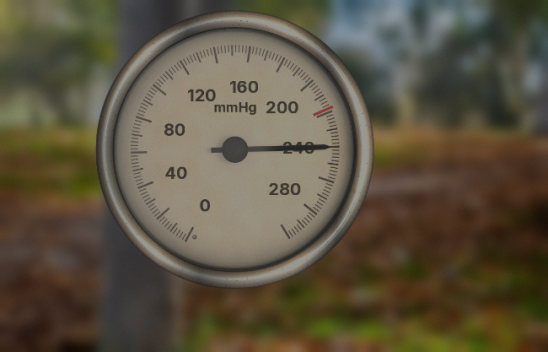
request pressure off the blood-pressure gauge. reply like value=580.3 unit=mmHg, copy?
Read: value=240 unit=mmHg
